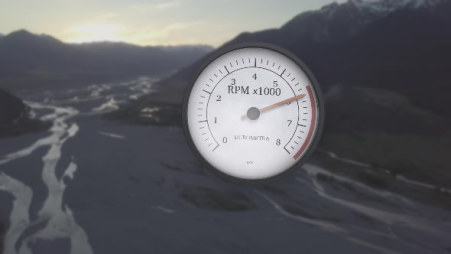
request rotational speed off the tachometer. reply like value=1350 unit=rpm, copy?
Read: value=6000 unit=rpm
